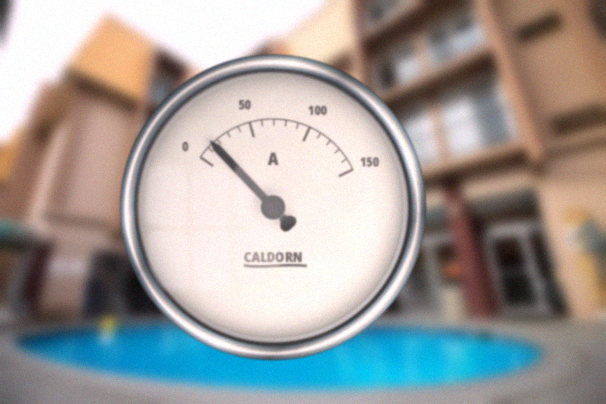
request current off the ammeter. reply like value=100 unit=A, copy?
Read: value=15 unit=A
